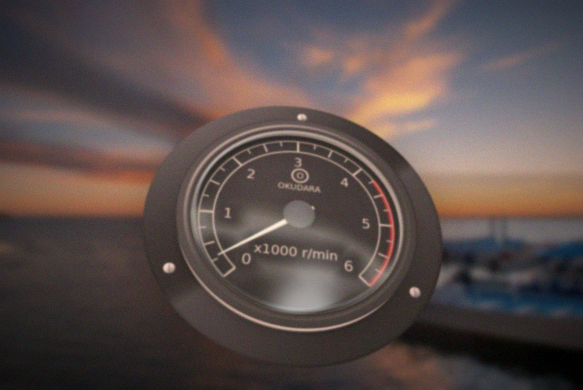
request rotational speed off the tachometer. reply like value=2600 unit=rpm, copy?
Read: value=250 unit=rpm
